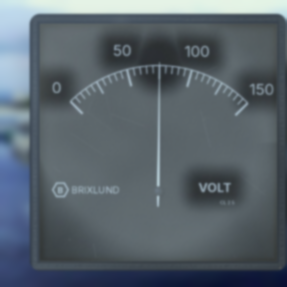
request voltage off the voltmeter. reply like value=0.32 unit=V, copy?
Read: value=75 unit=V
